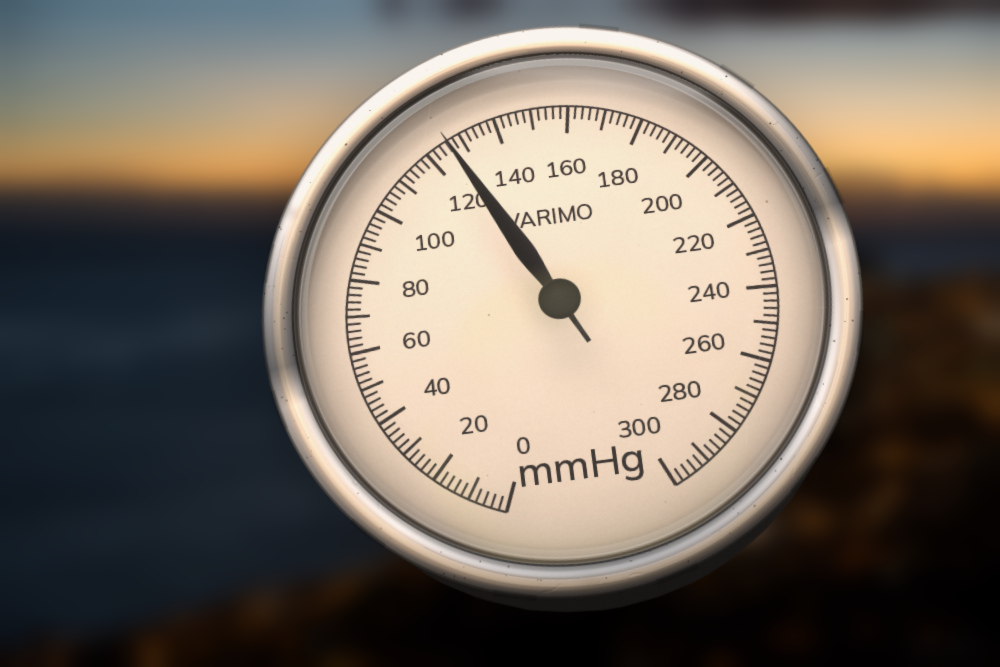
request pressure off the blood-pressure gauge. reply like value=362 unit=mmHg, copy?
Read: value=126 unit=mmHg
